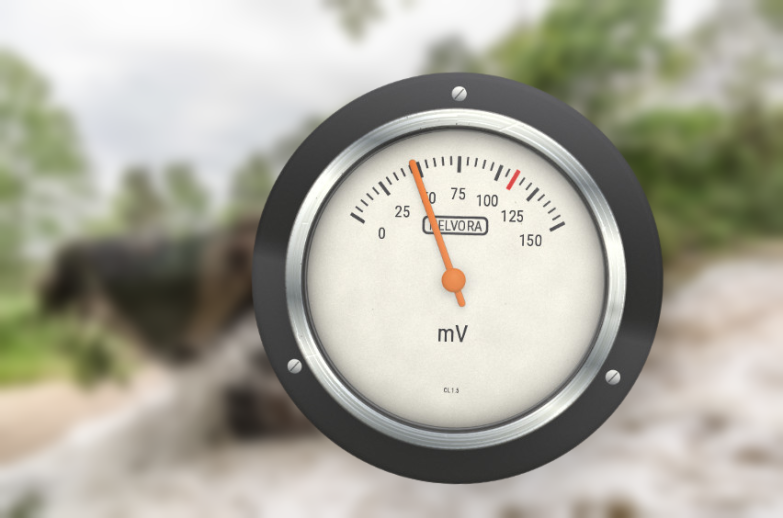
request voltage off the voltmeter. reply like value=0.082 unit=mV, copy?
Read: value=47.5 unit=mV
